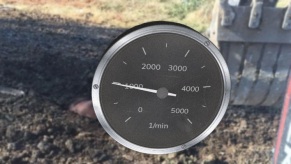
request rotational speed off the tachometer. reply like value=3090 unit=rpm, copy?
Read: value=1000 unit=rpm
